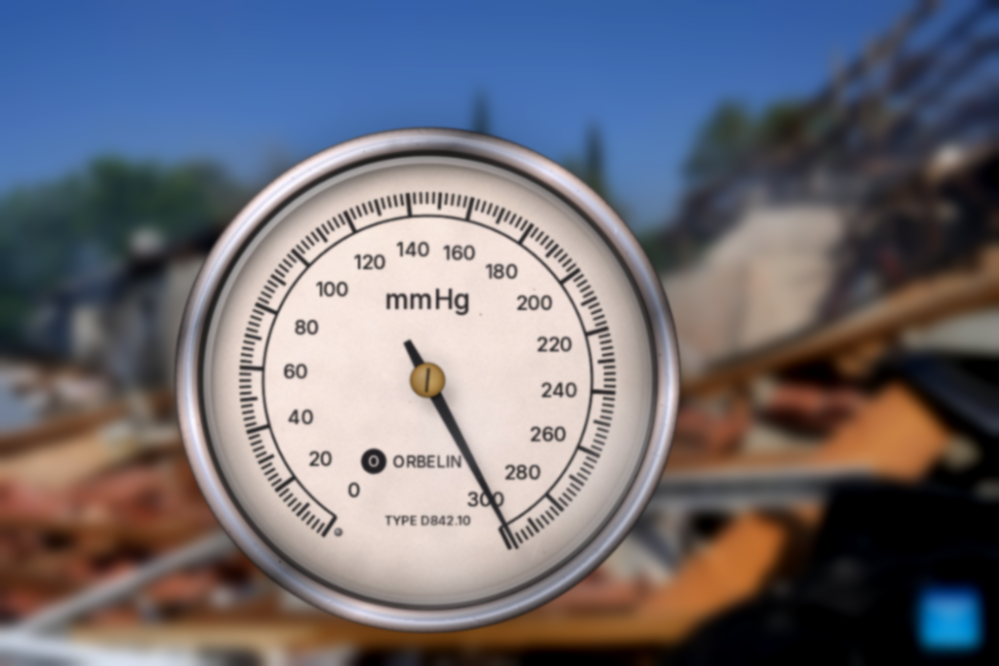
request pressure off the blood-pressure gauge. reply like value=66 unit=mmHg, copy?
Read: value=298 unit=mmHg
